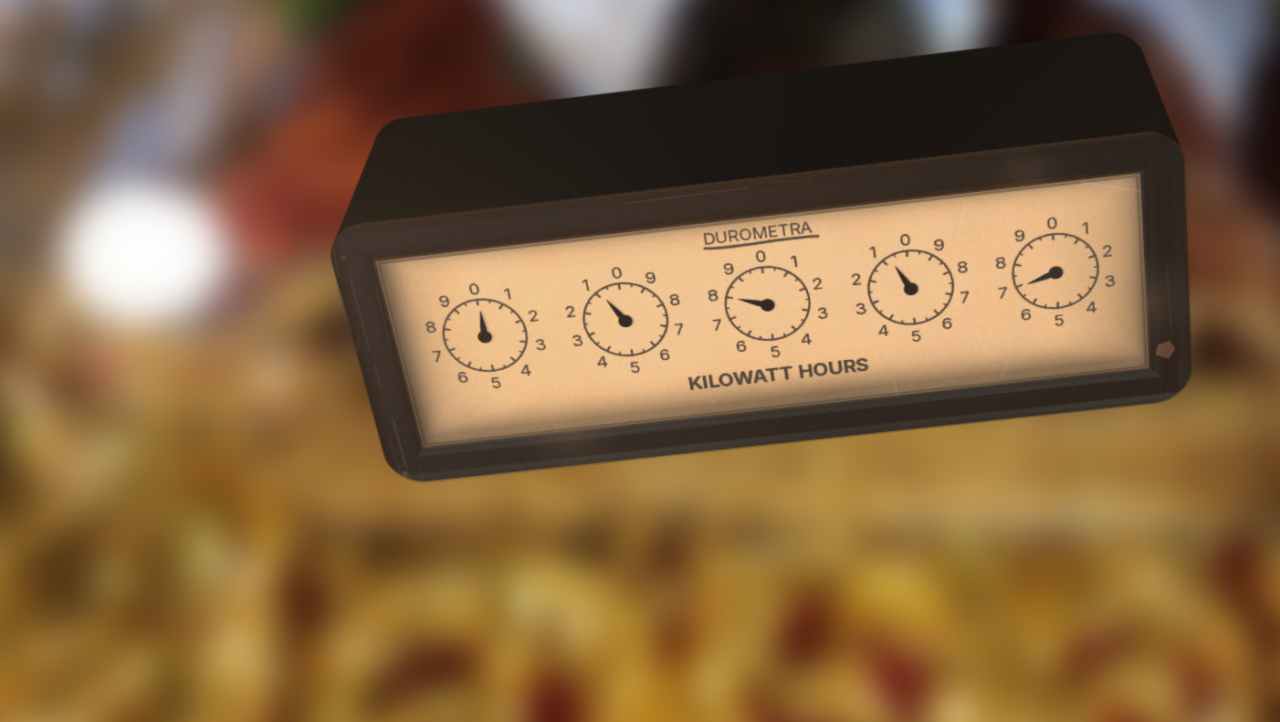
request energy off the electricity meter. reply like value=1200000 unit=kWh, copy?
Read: value=807 unit=kWh
